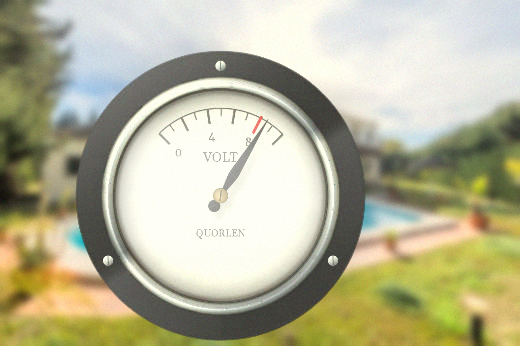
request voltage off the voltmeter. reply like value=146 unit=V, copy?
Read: value=8.5 unit=V
